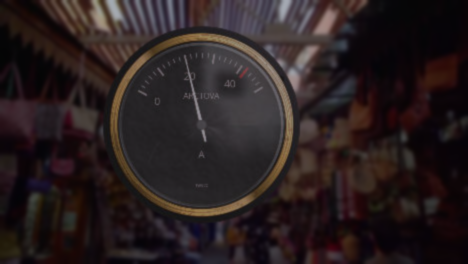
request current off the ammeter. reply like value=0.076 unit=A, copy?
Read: value=20 unit=A
